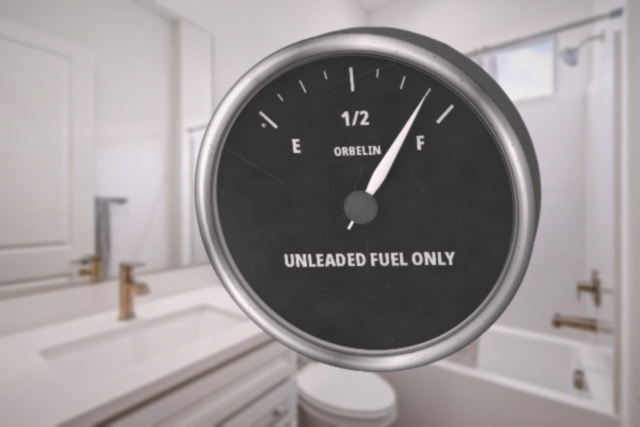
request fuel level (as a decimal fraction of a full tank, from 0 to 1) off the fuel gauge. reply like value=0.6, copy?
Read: value=0.875
